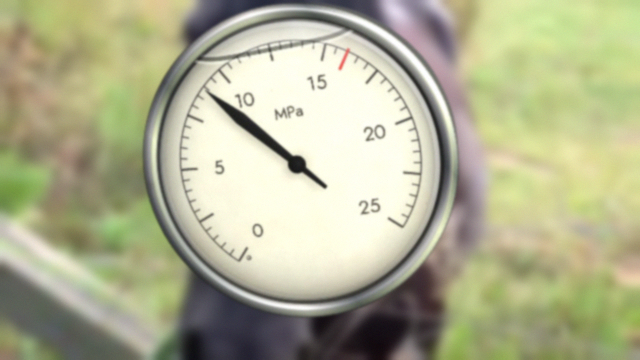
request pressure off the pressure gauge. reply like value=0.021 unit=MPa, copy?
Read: value=9 unit=MPa
